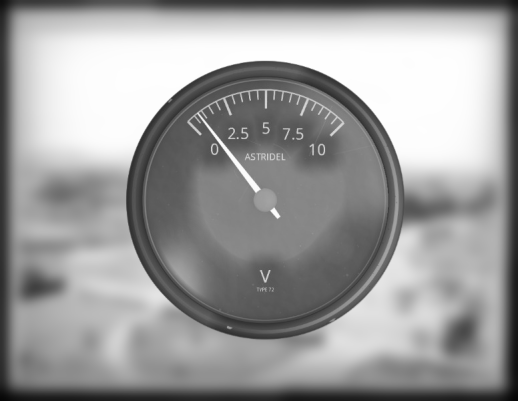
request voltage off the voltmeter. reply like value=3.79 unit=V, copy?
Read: value=0.75 unit=V
